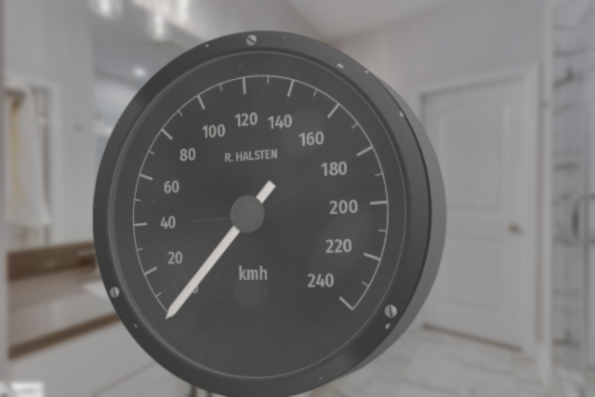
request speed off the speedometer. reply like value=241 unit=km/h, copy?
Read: value=0 unit=km/h
